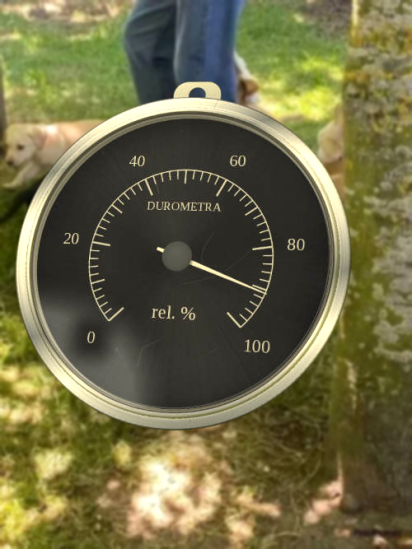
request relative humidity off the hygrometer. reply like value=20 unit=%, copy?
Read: value=91 unit=%
